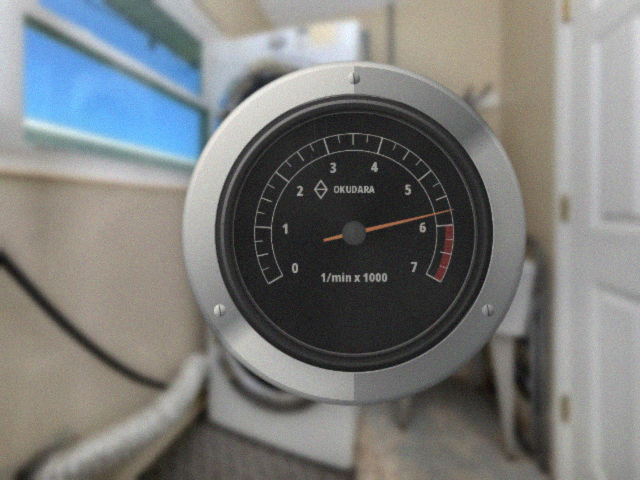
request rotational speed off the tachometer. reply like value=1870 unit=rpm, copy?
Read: value=5750 unit=rpm
